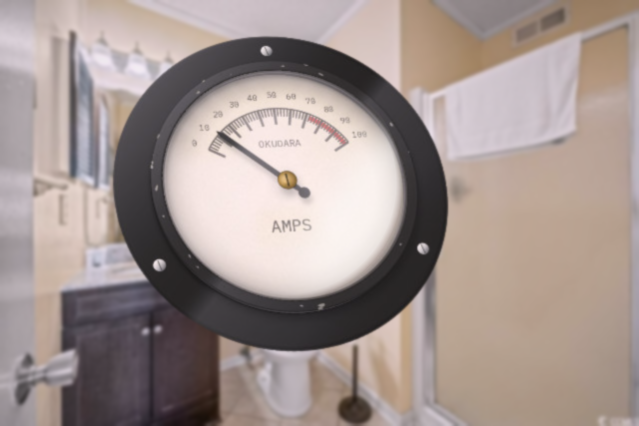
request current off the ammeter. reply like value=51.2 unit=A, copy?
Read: value=10 unit=A
